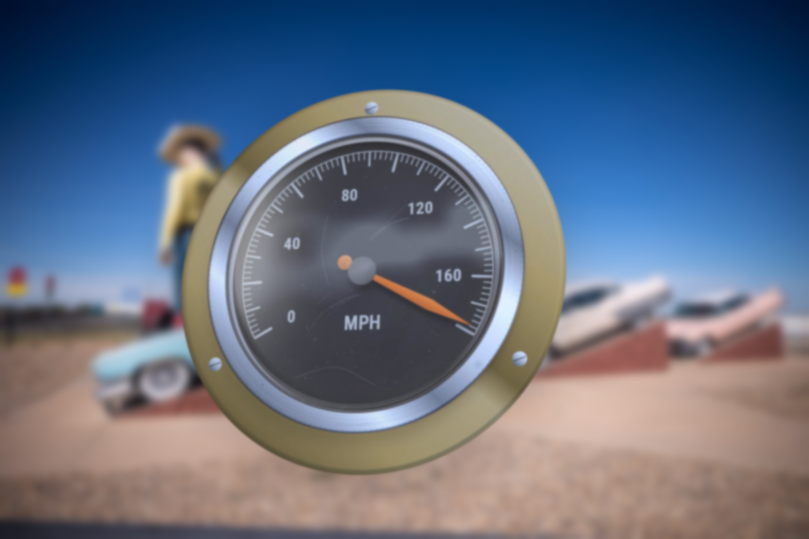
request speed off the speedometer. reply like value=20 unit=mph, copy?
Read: value=178 unit=mph
